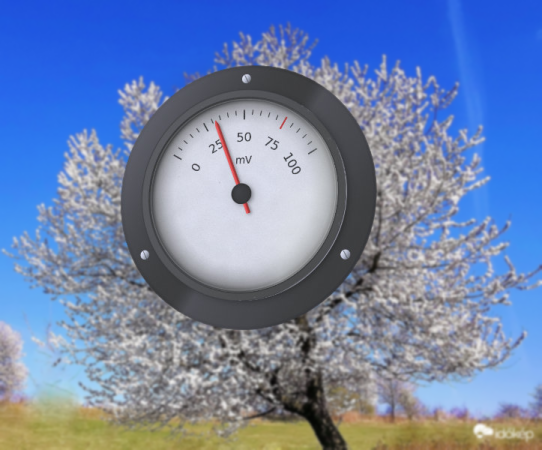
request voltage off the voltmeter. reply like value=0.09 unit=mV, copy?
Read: value=32.5 unit=mV
